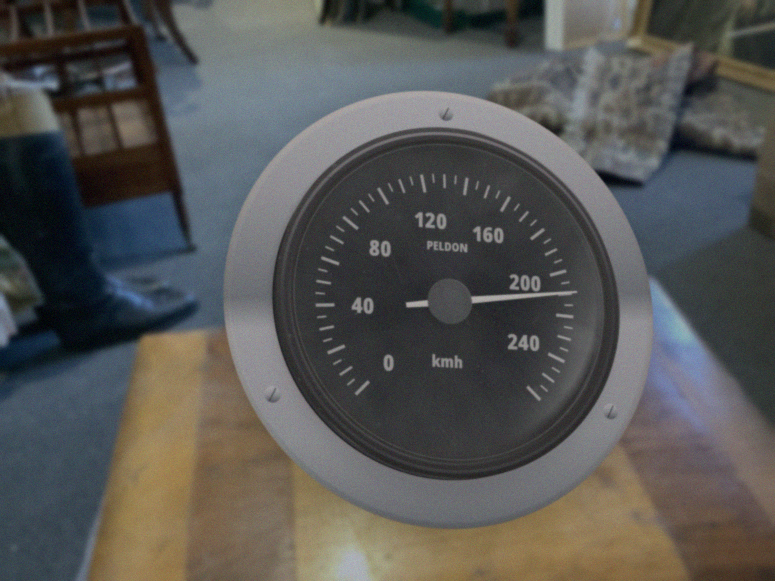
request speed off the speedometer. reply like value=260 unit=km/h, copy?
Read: value=210 unit=km/h
